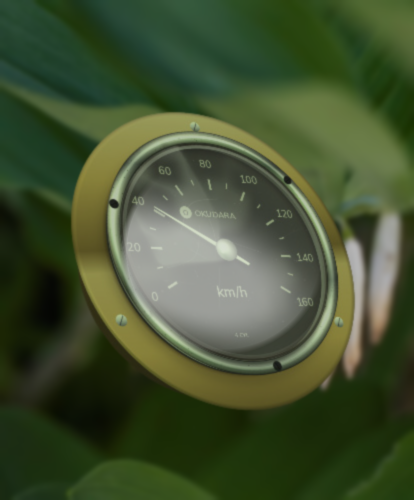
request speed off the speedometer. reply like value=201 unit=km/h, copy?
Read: value=40 unit=km/h
